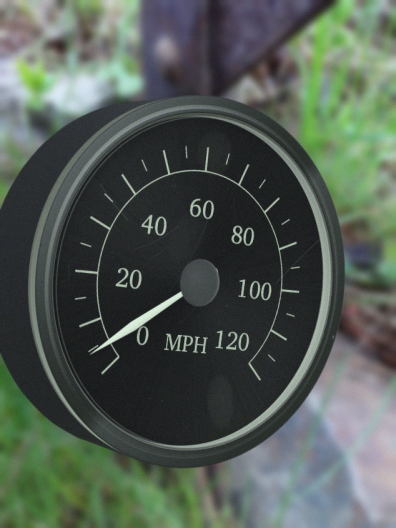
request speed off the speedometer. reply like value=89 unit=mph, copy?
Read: value=5 unit=mph
